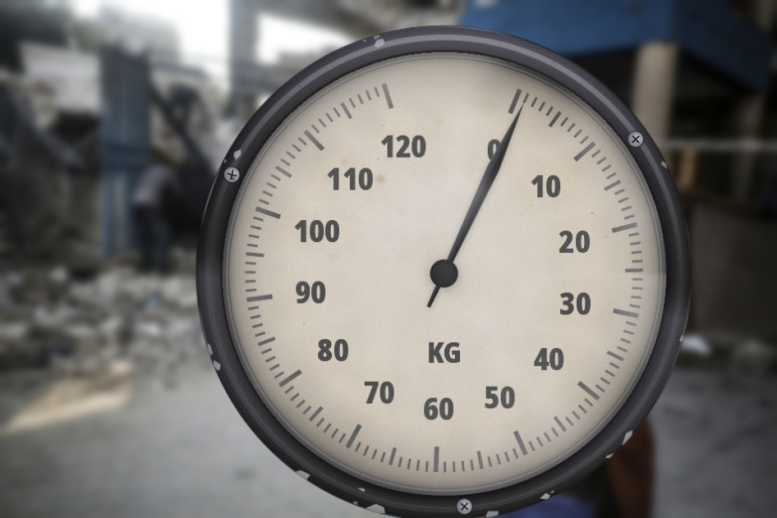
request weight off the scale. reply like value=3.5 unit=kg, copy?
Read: value=1 unit=kg
